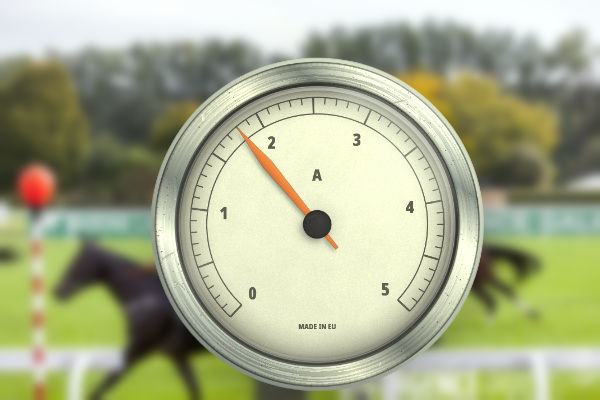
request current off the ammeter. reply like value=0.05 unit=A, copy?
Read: value=1.8 unit=A
